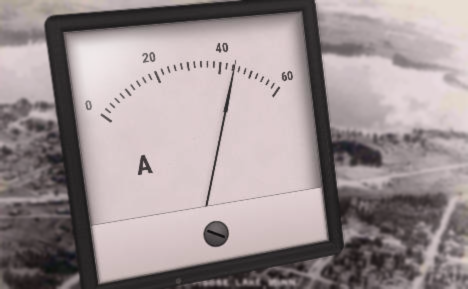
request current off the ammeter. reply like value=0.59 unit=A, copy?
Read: value=44 unit=A
